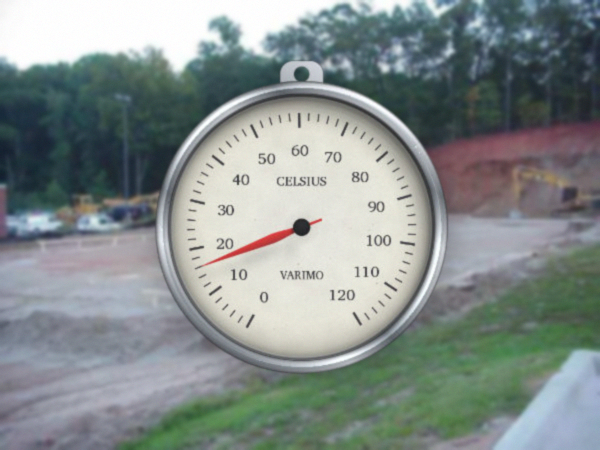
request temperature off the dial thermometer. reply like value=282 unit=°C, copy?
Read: value=16 unit=°C
